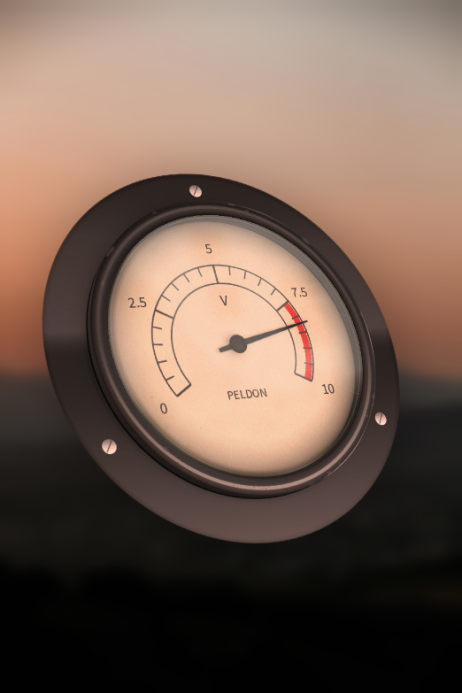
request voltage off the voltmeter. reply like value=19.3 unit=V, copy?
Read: value=8.25 unit=V
